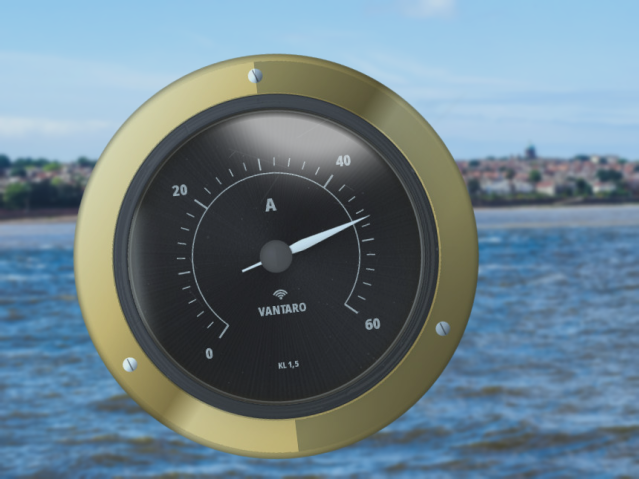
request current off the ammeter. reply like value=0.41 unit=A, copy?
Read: value=47 unit=A
